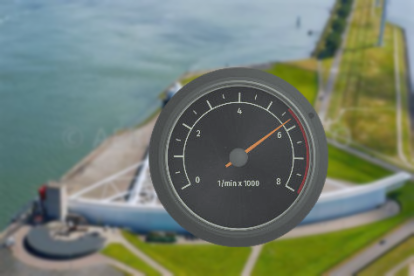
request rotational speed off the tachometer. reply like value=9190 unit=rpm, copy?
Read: value=5750 unit=rpm
